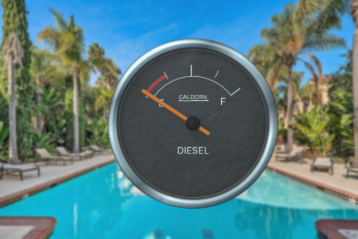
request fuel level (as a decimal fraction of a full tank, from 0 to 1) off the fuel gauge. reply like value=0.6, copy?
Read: value=0
